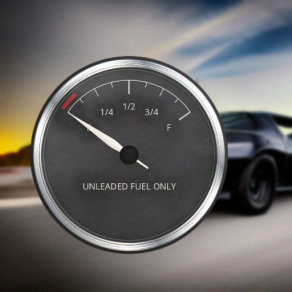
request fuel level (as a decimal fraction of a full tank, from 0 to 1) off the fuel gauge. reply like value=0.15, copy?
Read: value=0
